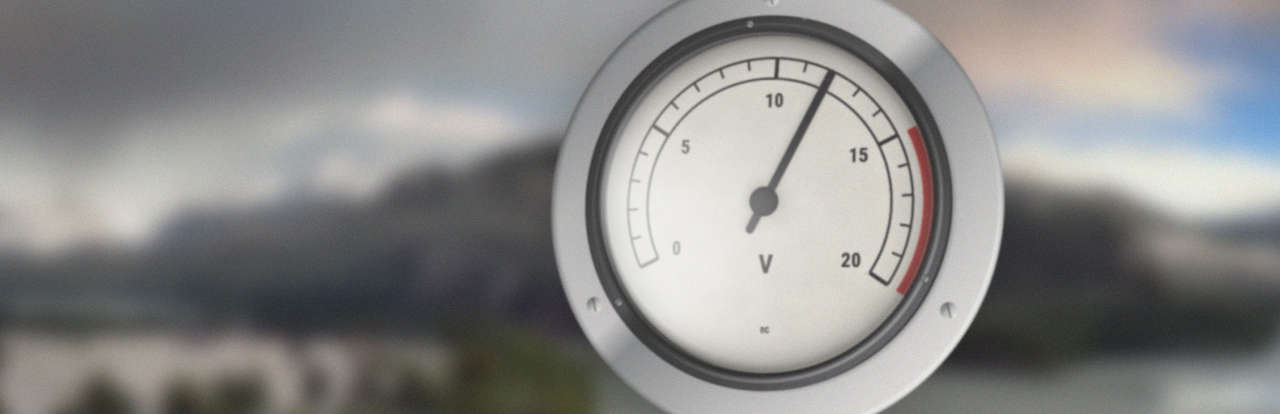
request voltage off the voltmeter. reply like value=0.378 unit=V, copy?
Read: value=12 unit=V
